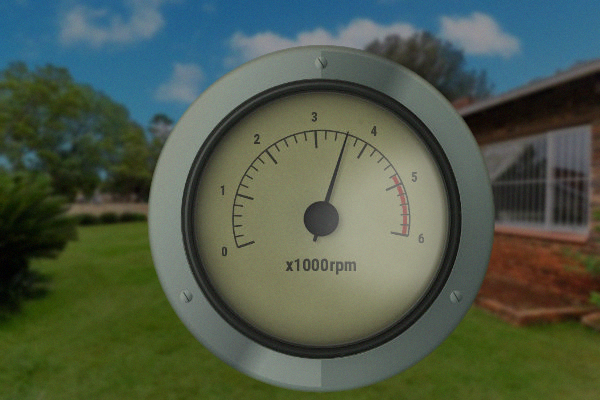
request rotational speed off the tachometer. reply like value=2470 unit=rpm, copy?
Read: value=3600 unit=rpm
